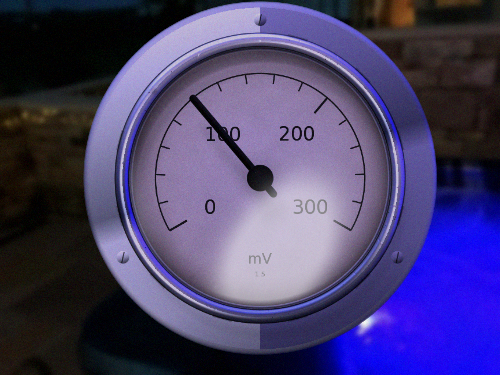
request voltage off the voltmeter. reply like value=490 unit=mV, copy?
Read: value=100 unit=mV
